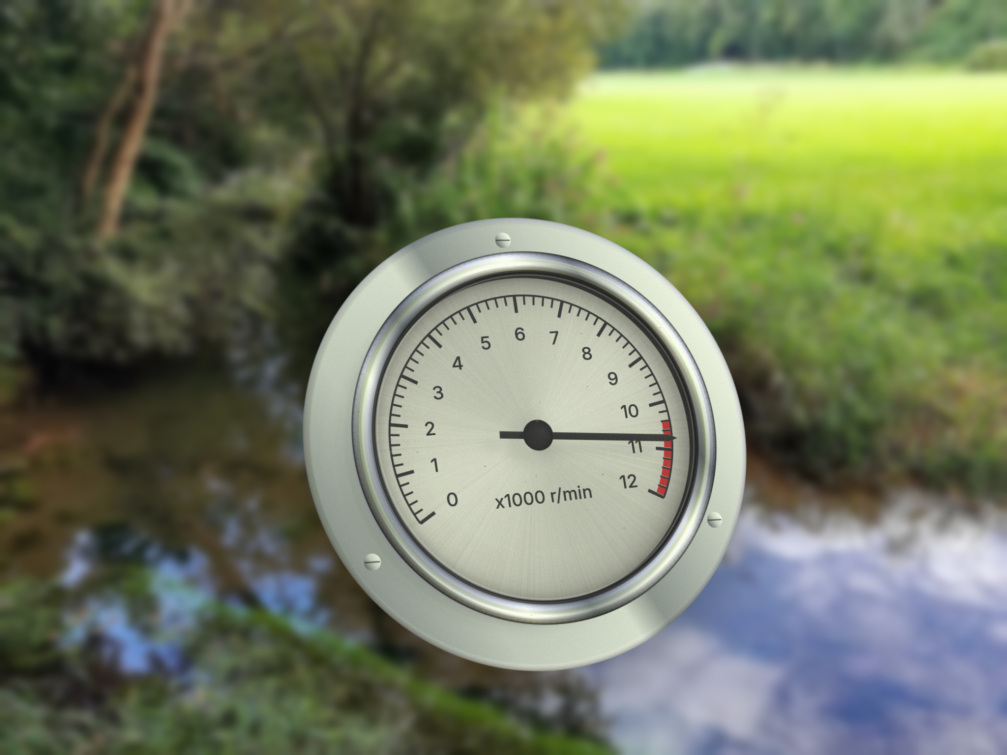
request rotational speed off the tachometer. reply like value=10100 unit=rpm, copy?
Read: value=10800 unit=rpm
